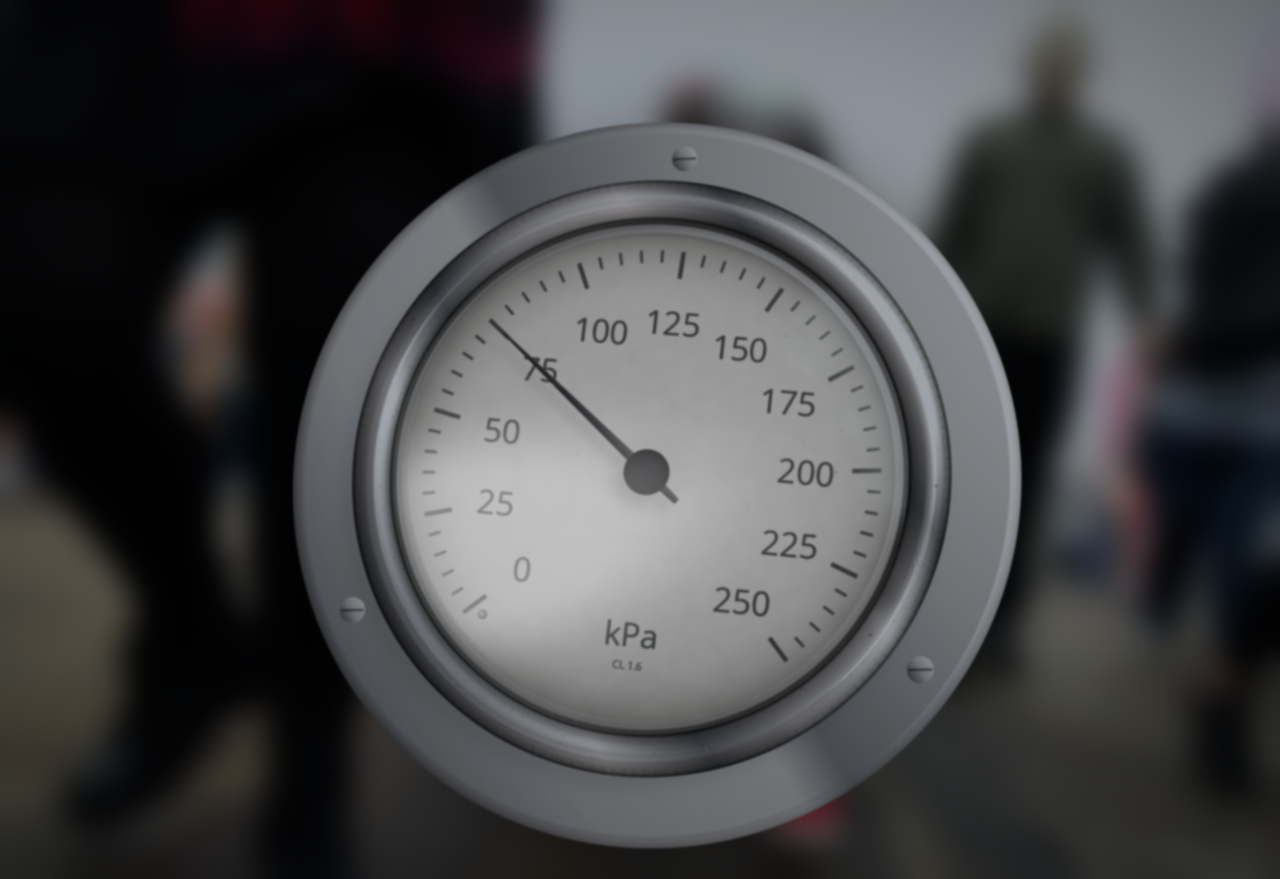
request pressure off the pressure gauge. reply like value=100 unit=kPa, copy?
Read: value=75 unit=kPa
